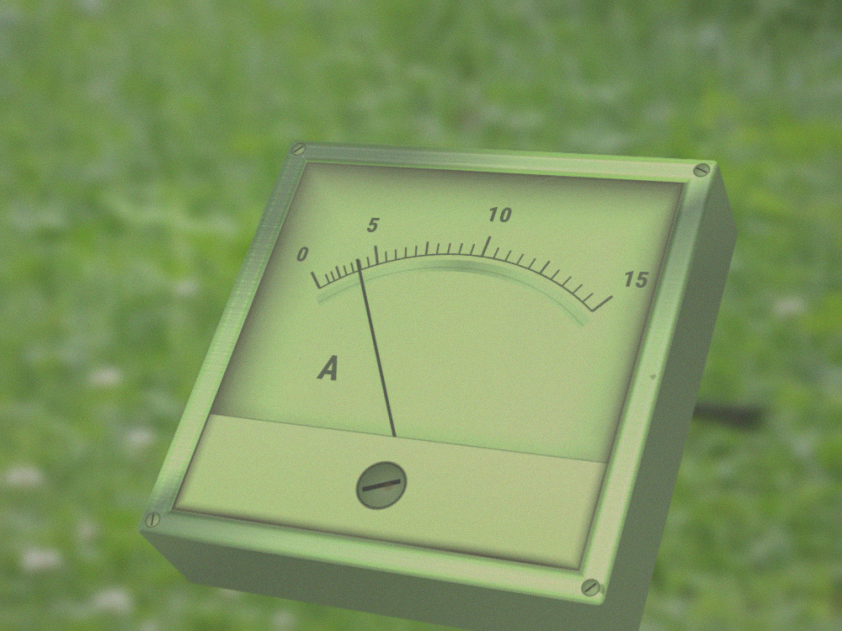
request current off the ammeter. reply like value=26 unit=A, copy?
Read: value=4 unit=A
